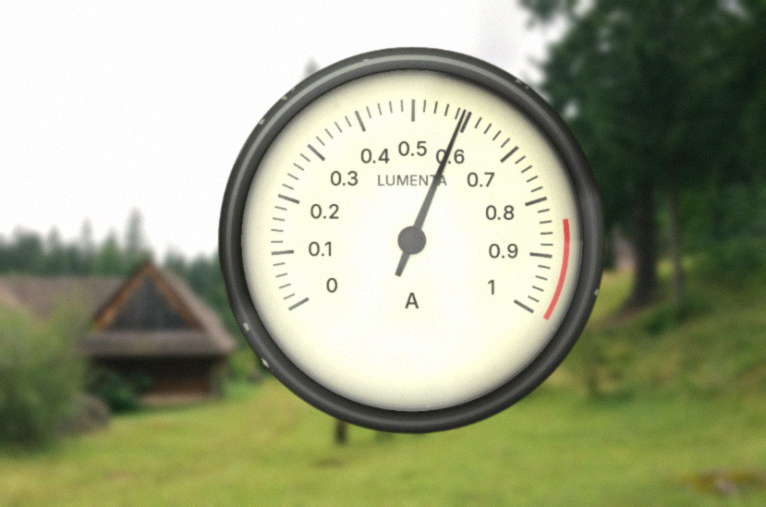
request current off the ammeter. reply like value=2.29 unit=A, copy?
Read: value=0.59 unit=A
